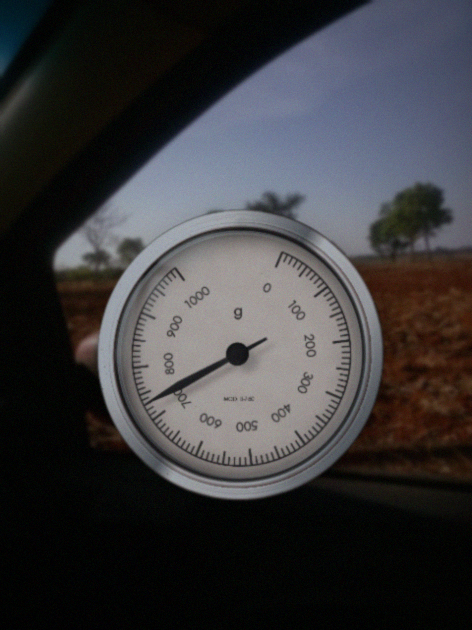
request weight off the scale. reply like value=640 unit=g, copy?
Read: value=730 unit=g
